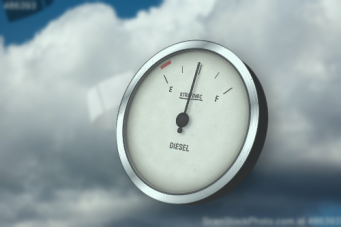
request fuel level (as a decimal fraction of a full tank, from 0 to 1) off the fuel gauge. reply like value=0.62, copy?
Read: value=0.5
